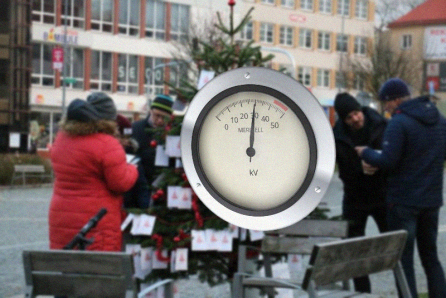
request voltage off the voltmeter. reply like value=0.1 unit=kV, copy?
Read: value=30 unit=kV
